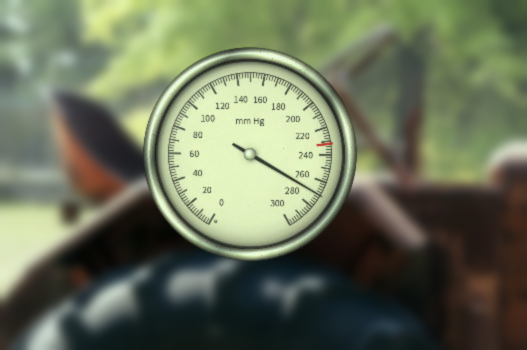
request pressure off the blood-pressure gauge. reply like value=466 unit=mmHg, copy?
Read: value=270 unit=mmHg
